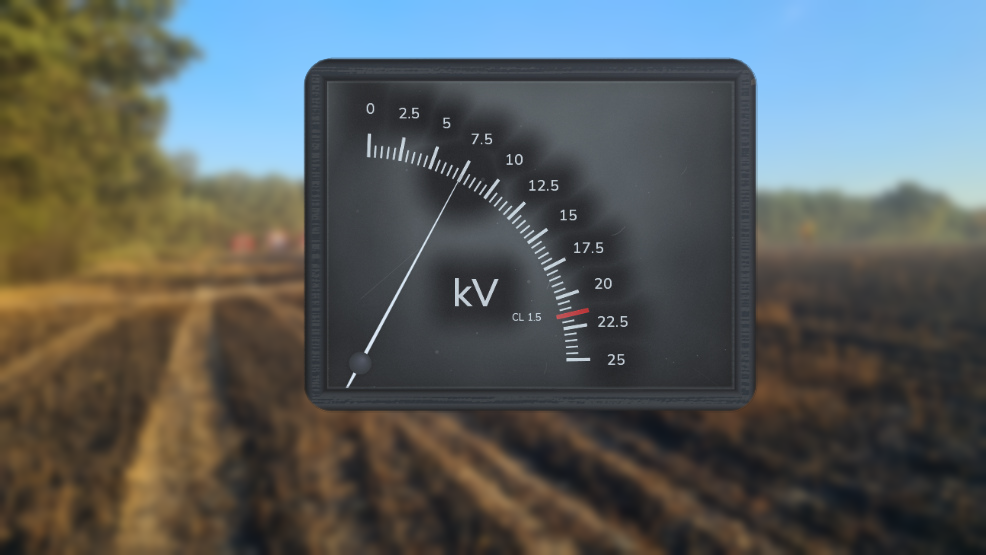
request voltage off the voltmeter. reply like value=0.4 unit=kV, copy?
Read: value=7.5 unit=kV
